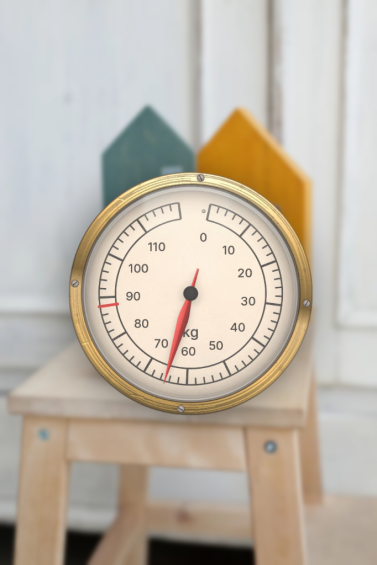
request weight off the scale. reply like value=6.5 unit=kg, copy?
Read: value=65 unit=kg
